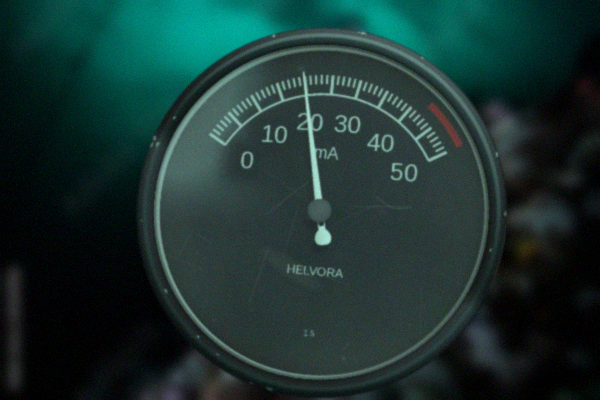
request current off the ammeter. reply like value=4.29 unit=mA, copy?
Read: value=20 unit=mA
